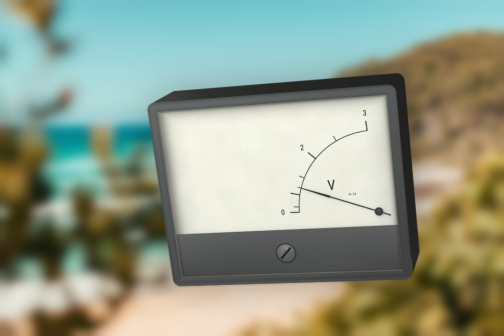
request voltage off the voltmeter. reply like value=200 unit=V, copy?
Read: value=1.25 unit=V
